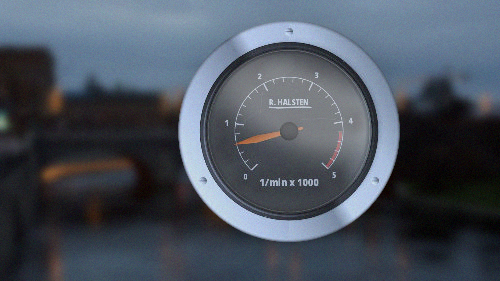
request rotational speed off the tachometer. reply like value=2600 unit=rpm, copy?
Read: value=600 unit=rpm
